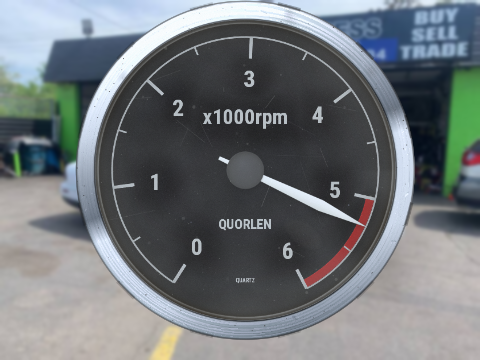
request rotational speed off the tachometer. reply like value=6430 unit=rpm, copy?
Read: value=5250 unit=rpm
